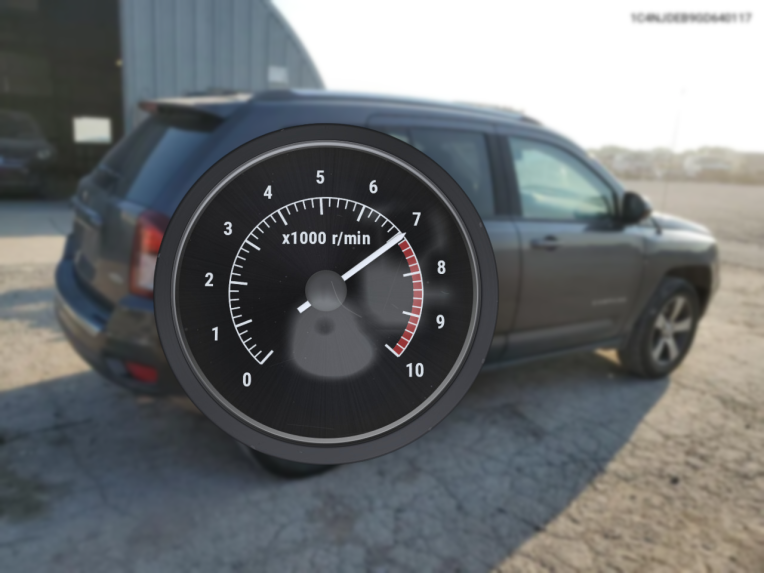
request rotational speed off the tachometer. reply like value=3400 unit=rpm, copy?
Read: value=7100 unit=rpm
